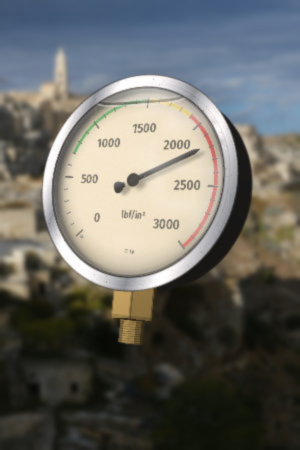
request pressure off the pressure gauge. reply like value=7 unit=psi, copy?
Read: value=2200 unit=psi
